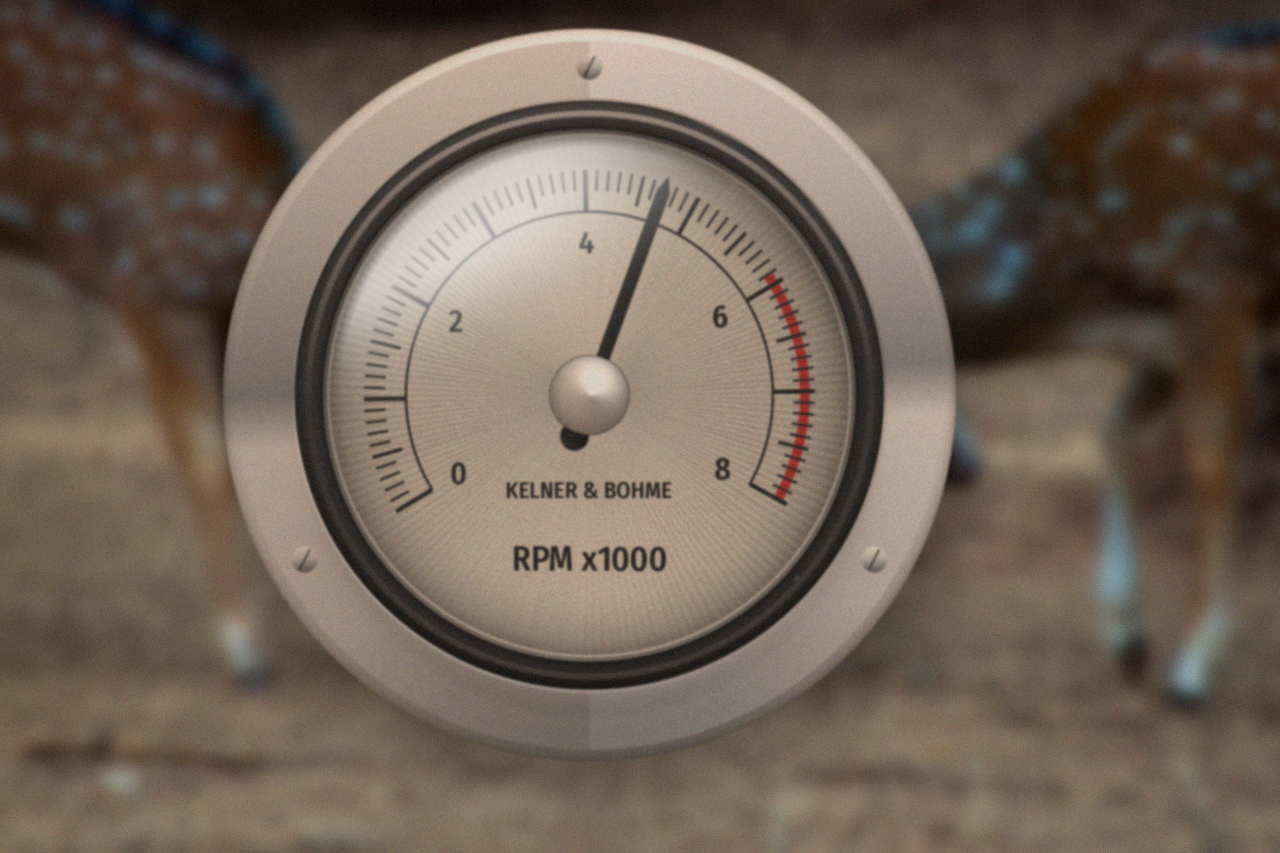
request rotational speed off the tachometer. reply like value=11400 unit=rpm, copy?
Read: value=4700 unit=rpm
